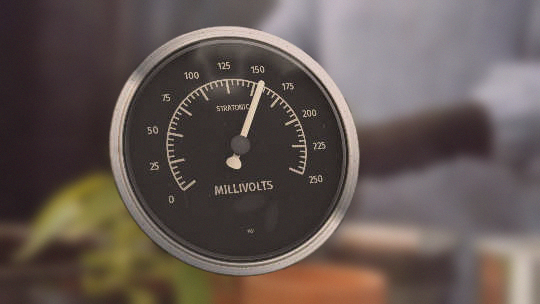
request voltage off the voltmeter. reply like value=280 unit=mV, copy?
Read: value=155 unit=mV
